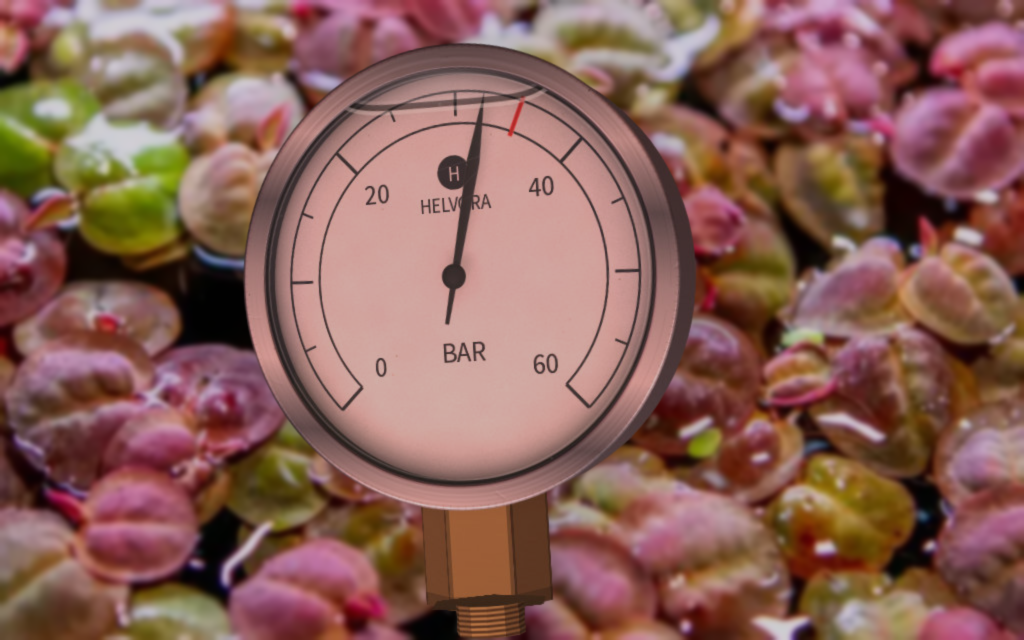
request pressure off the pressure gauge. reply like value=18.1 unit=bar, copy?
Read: value=32.5 unit=bar
